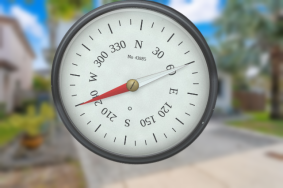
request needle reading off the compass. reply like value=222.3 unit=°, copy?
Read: value=240 unit=°
